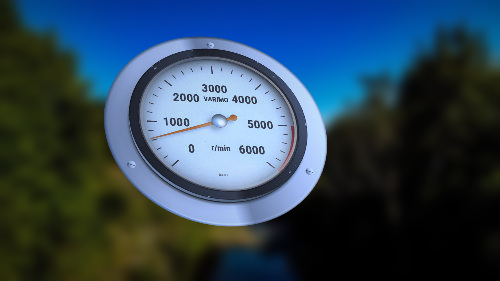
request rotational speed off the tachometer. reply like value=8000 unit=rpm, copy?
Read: value=600 unit=rpm
